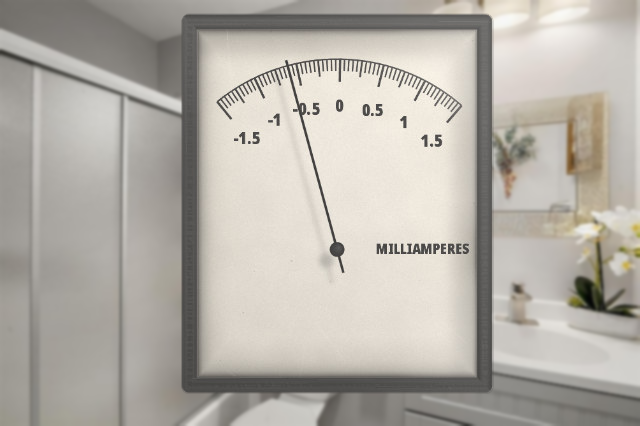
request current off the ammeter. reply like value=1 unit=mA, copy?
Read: value=-0.6 unit=mA
